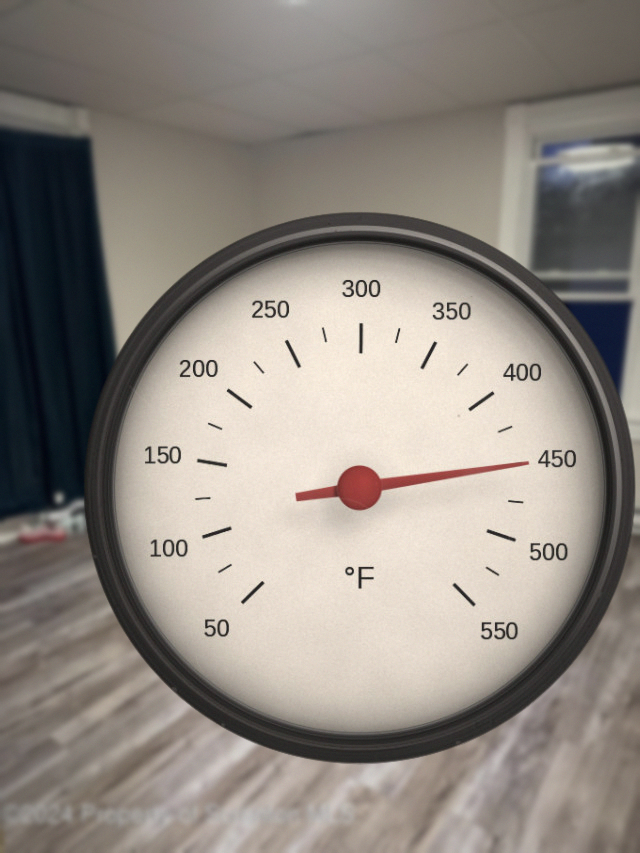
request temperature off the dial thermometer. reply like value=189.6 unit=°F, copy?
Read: value=450 unit=°F
